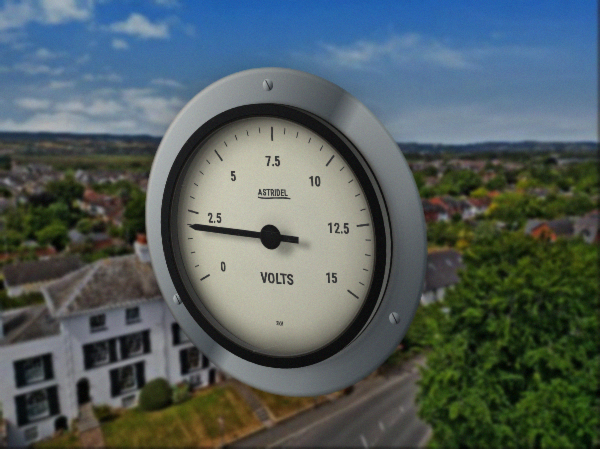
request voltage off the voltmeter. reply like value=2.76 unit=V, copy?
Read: value=2 unit=V
